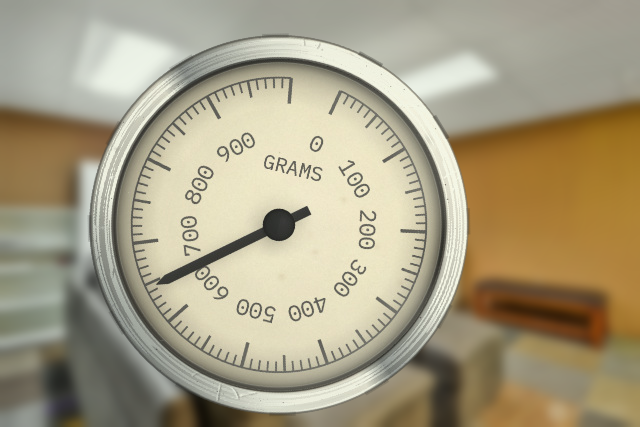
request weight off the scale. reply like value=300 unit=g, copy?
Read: value=645 unit=g
